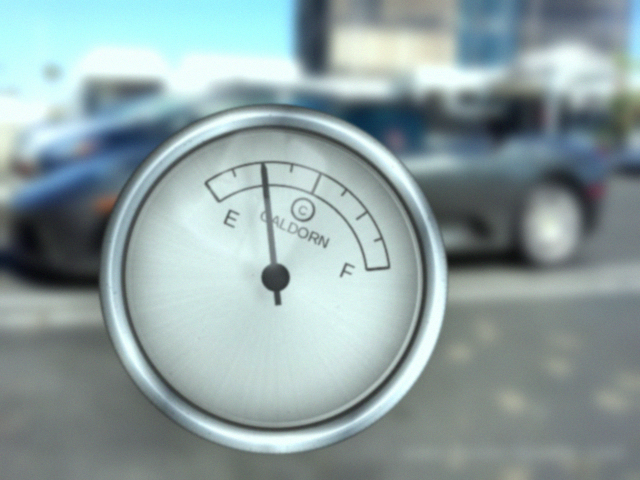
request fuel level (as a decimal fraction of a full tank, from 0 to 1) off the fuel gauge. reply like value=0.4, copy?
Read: value=0.25
